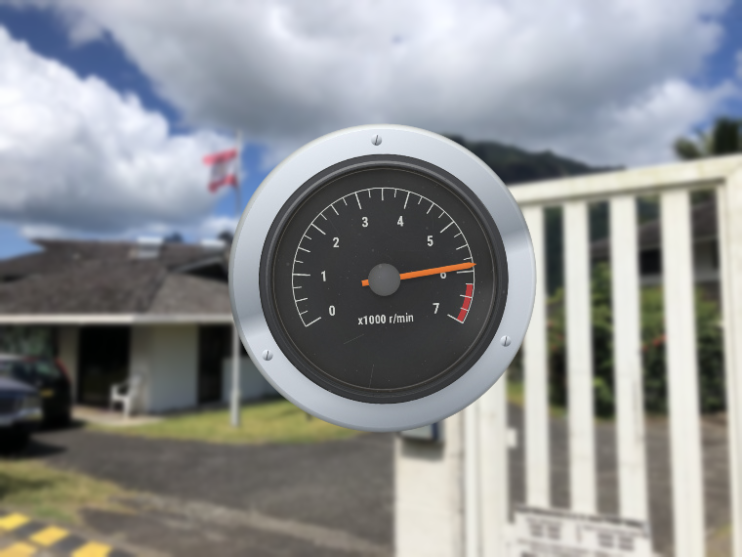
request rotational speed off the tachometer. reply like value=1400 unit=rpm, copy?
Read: value=5875 unit=rpm
